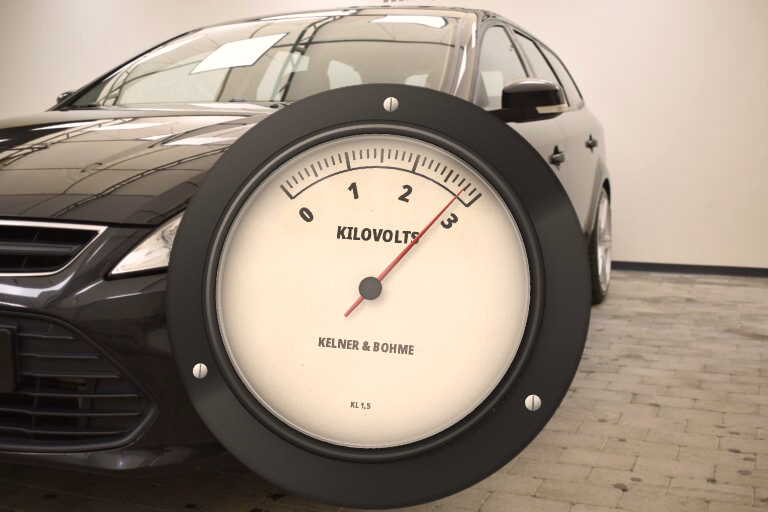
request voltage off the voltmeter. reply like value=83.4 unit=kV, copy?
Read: value=2.8 unit=kV
